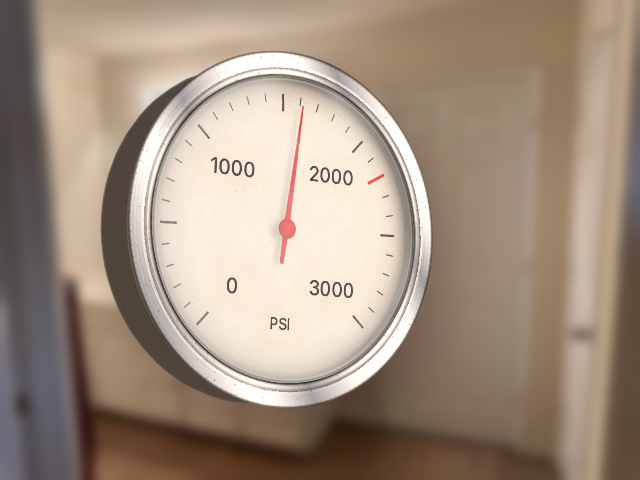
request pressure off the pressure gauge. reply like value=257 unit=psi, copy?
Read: value=1600 unit=psi
